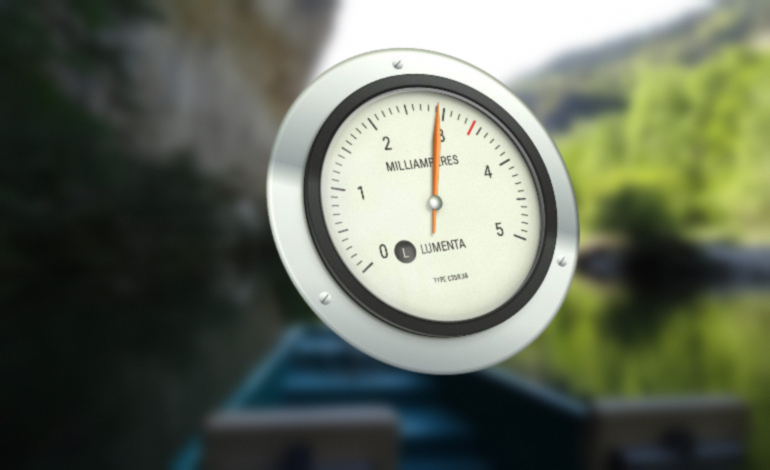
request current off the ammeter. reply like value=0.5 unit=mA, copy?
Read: value=2.9 unit=mA
